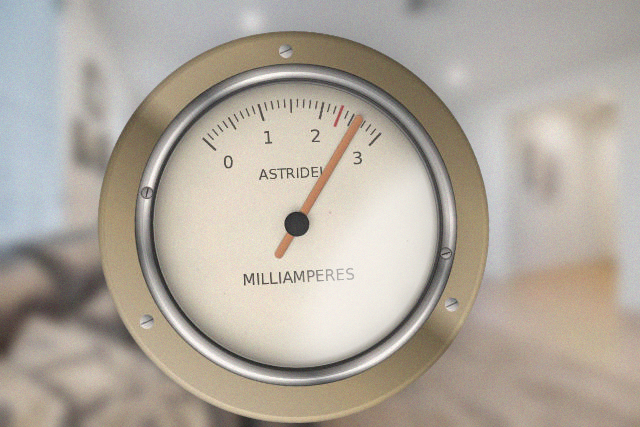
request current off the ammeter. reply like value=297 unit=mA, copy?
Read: value=2.6 unit=mA
